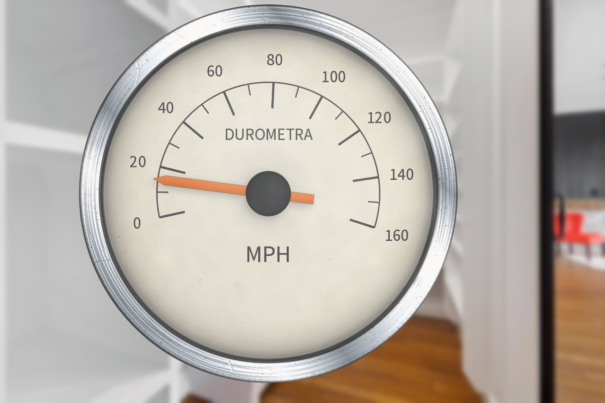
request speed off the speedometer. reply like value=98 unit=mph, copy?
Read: value=15 unit=mph
